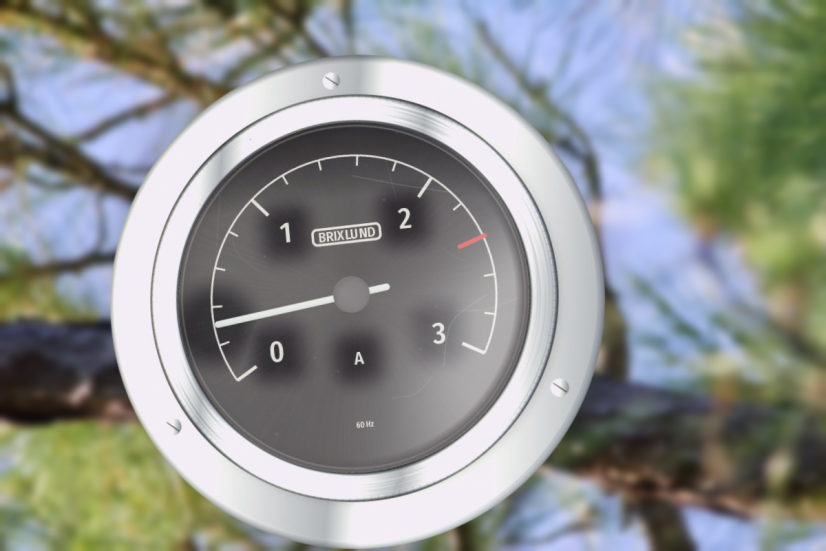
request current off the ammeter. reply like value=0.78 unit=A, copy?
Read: value=0.3 unit=A
